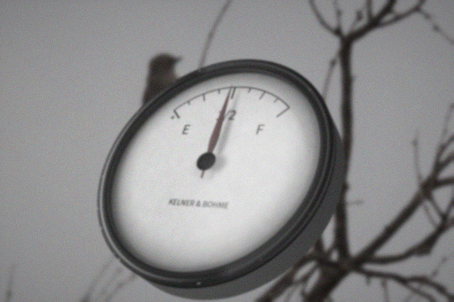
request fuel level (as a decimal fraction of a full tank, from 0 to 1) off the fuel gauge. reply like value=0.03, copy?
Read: value=0.5
